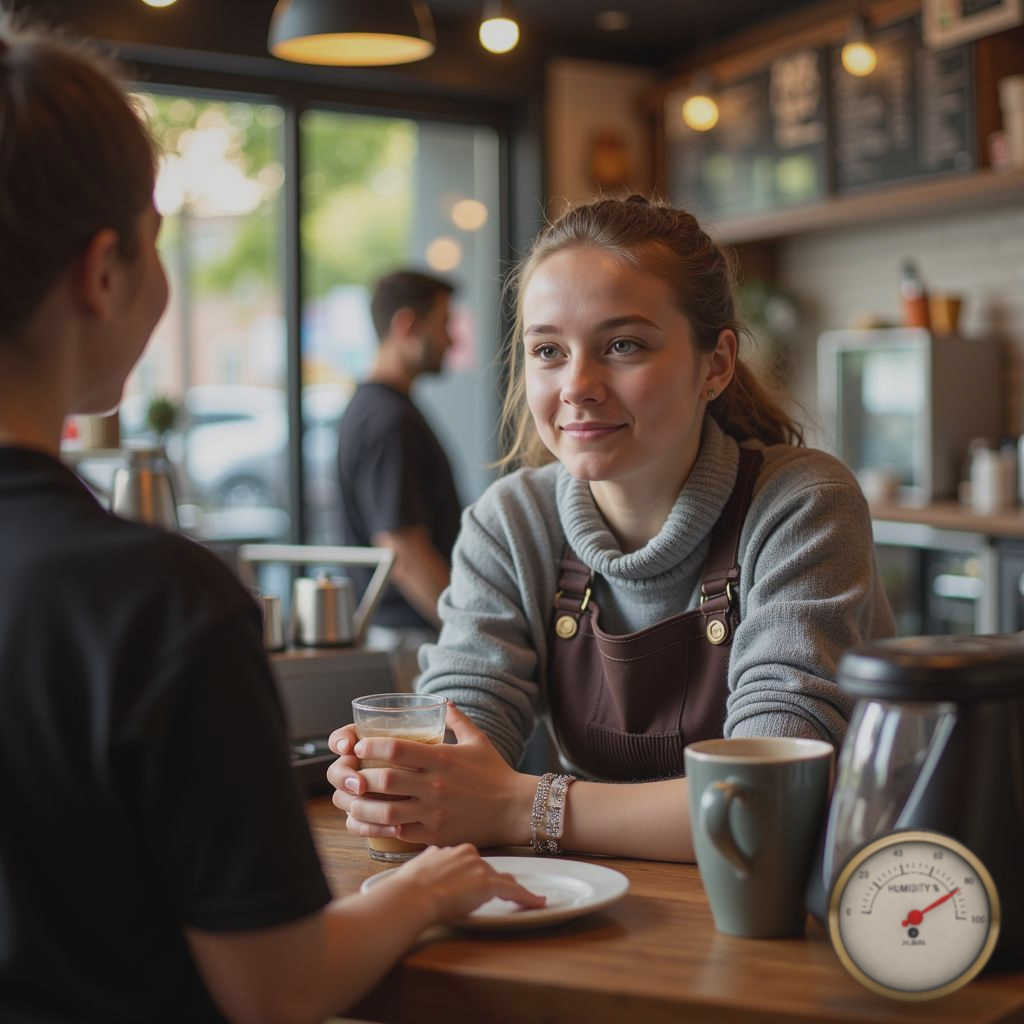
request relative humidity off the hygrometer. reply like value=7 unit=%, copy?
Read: value=80 unit=%
